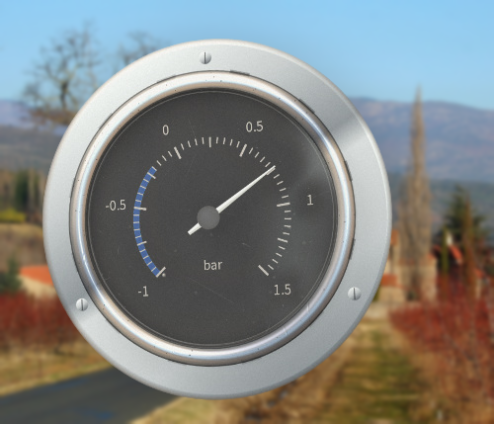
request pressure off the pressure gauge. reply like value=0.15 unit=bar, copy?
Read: value=0.75 unit=bar
